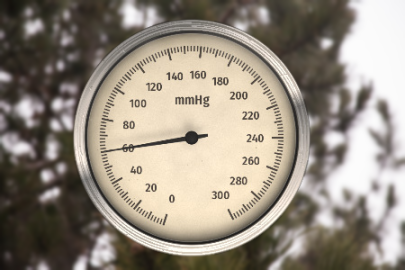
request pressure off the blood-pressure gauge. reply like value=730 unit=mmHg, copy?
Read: value=60 unit=mmHg
